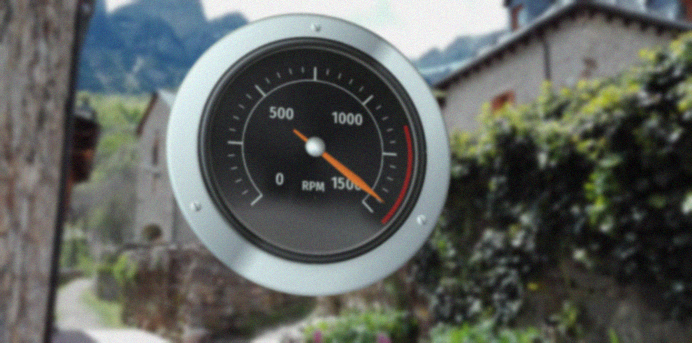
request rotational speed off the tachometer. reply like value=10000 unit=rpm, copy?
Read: value=1450 unit=rpm
